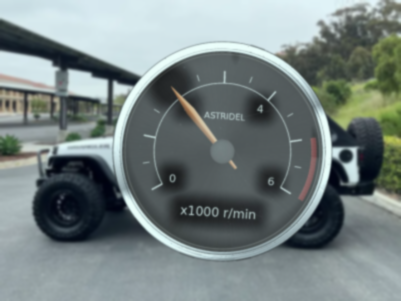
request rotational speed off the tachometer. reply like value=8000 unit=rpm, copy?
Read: value=2000 unit=rpm
